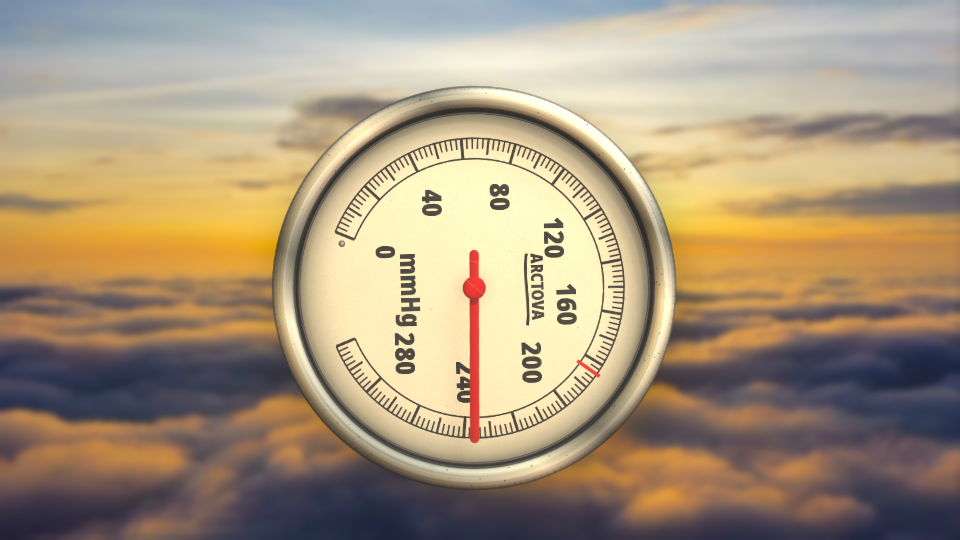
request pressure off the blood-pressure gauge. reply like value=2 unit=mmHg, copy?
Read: value=236 unit=mmHg
